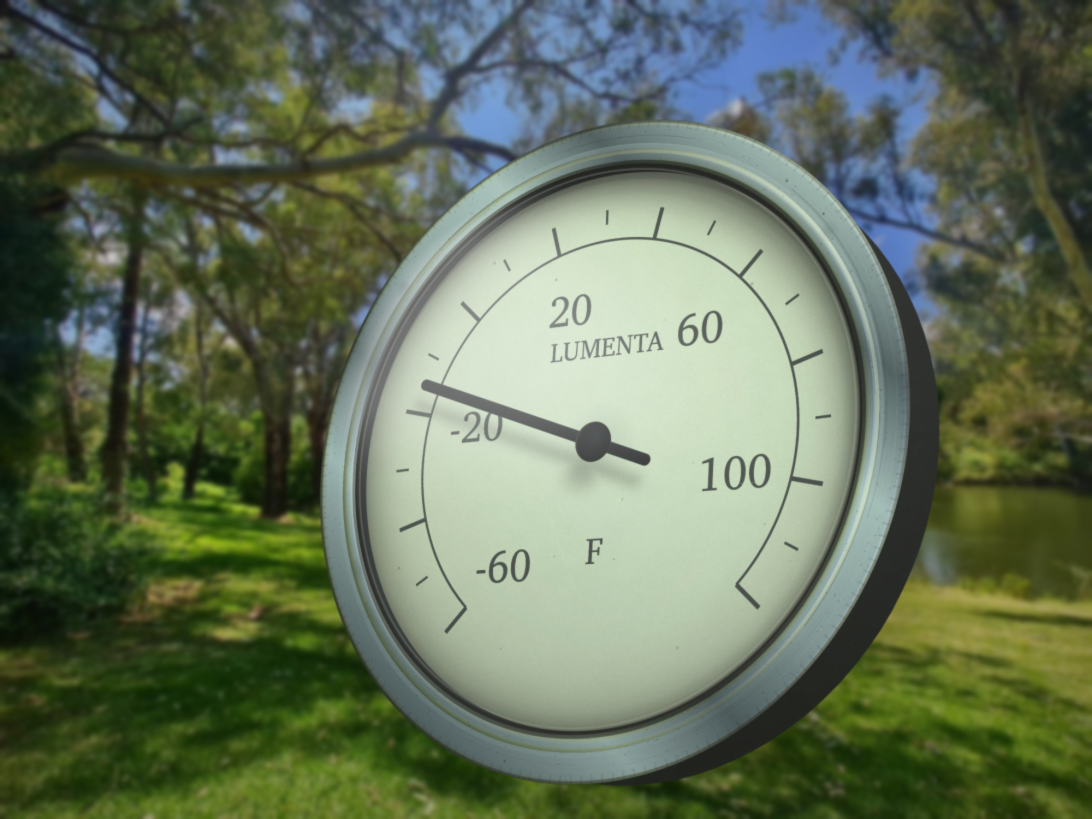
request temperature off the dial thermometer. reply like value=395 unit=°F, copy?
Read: value=-15 unit=°F
